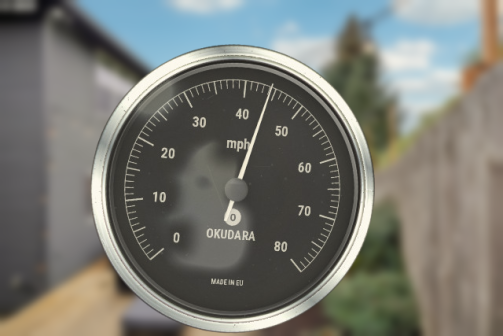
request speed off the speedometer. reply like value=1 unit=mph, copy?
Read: value=44 unit=mph
